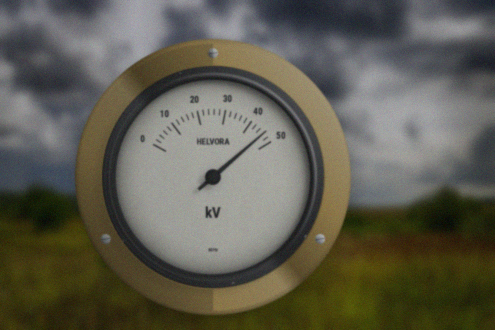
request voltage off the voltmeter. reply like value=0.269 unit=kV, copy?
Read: value=46 unit=kV
